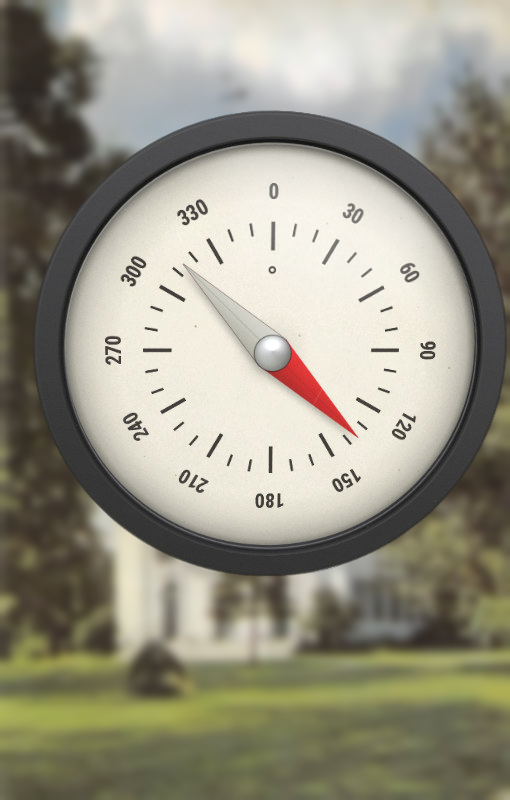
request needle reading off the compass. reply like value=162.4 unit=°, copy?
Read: value=135 unit=°
